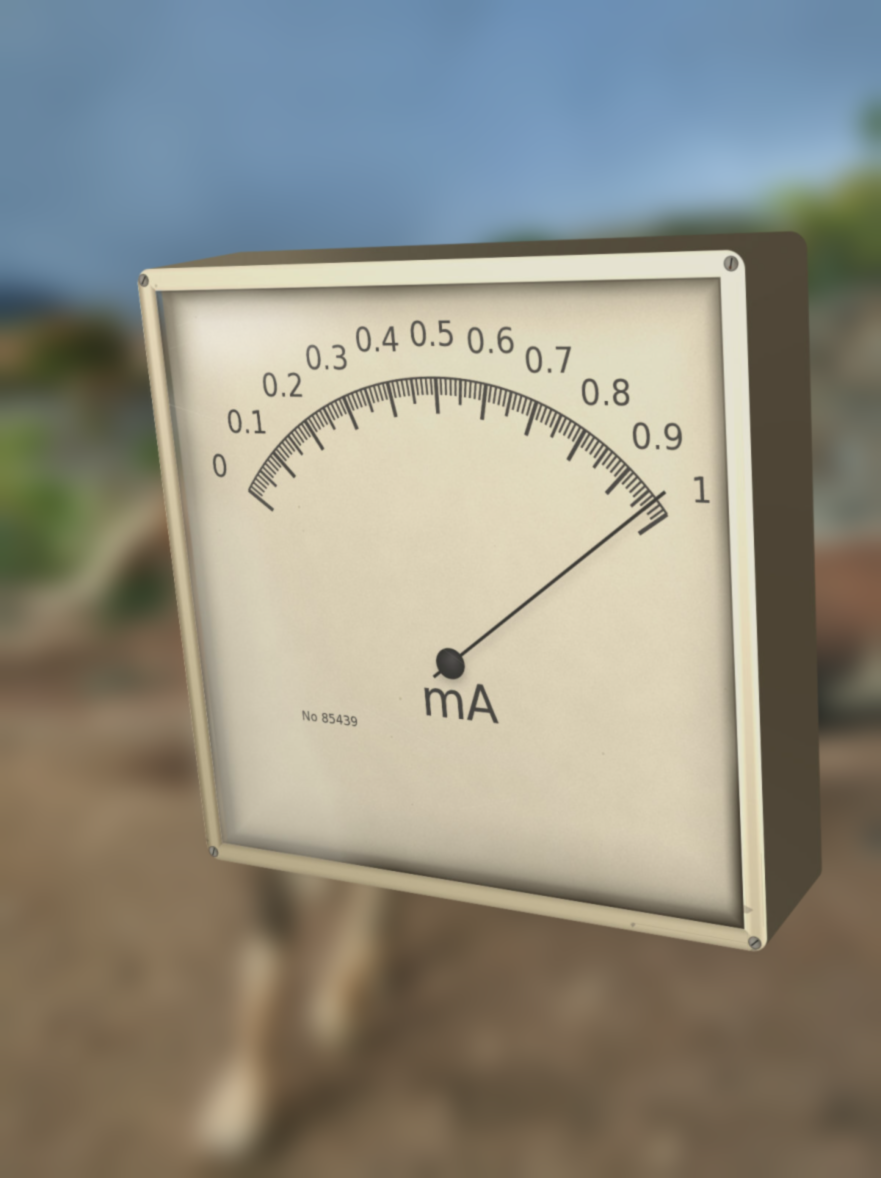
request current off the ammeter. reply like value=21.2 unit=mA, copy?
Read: value=0.97 unit=mA
